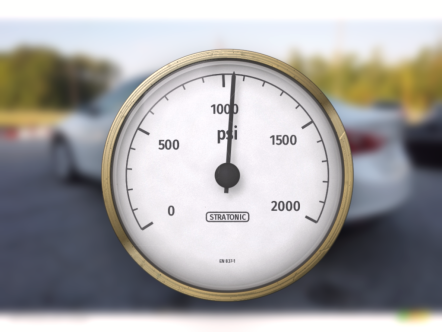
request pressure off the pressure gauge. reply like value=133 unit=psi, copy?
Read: value=1050 unit=psi
